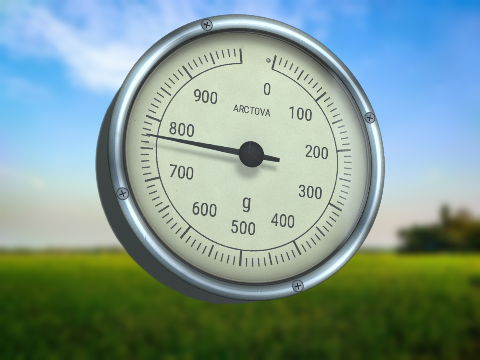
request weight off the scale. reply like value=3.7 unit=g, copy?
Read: value=770 unit=g
